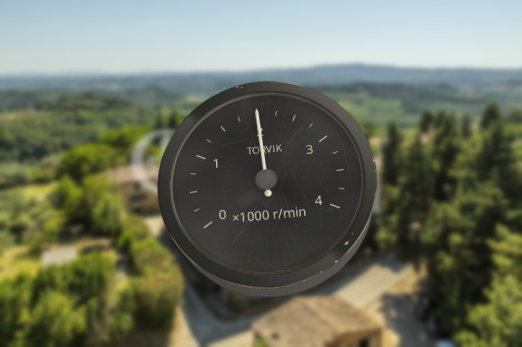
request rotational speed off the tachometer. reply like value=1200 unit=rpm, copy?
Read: value=2000 unit=rpm
